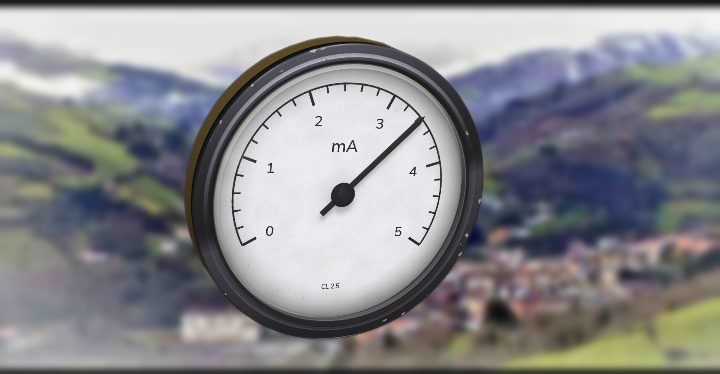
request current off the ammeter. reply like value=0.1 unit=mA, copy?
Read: value=3.4 unit=mA
